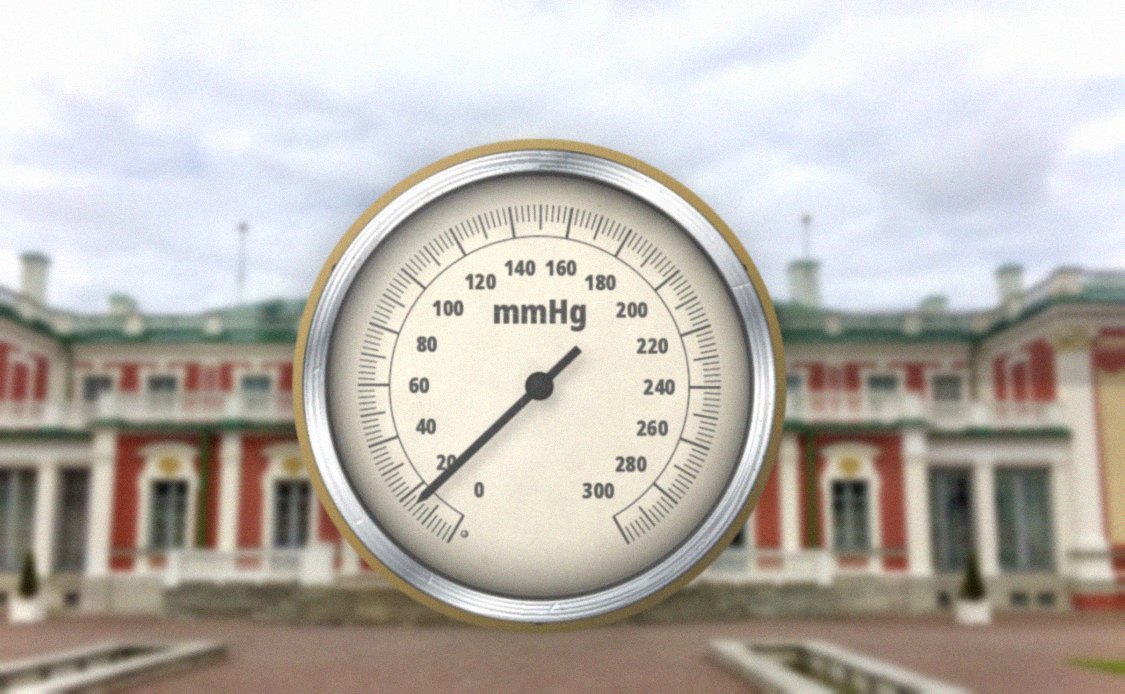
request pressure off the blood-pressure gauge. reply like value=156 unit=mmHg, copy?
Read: value=16 unit=mmHg
